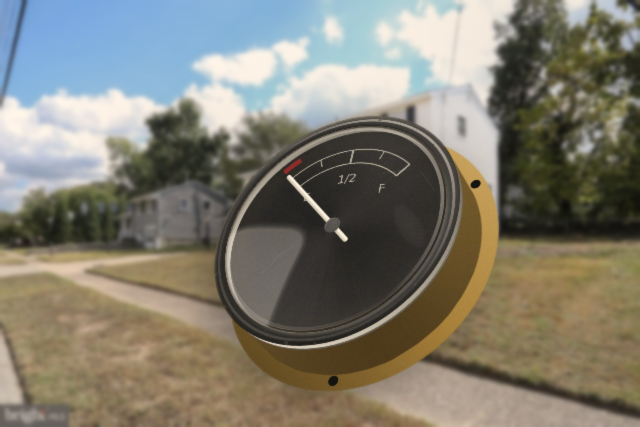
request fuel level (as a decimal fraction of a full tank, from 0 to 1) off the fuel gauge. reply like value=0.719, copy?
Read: value=0
